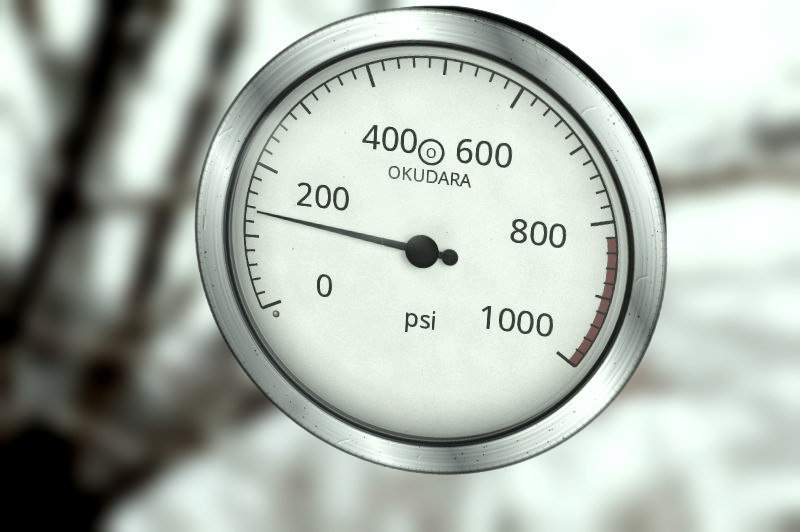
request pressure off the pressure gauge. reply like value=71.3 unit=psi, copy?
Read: value=140 unit=psi
